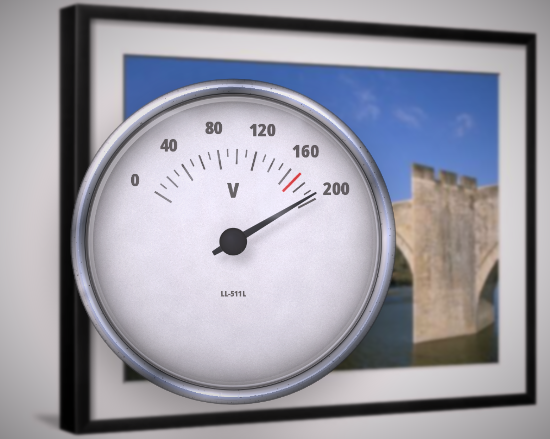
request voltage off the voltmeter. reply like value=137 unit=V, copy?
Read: value=195 unit=V
